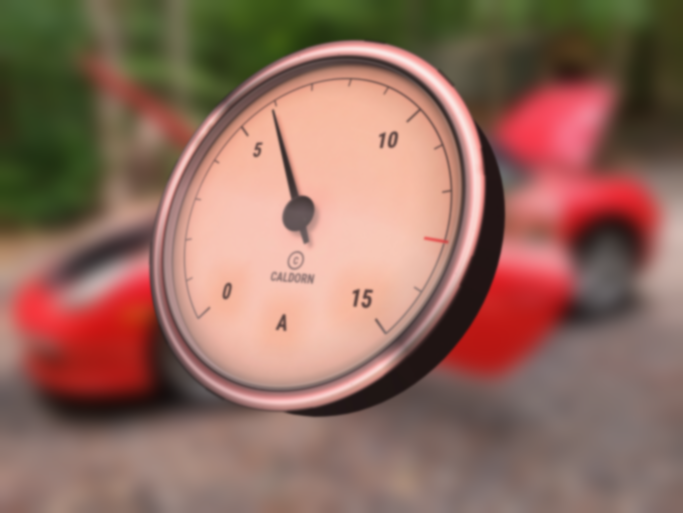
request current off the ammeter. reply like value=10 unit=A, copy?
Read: value=6 unit=A
